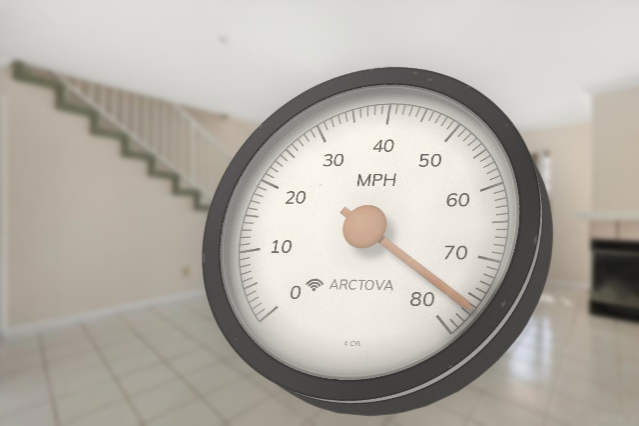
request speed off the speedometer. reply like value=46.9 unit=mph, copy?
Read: value=76.5 unit=mph
